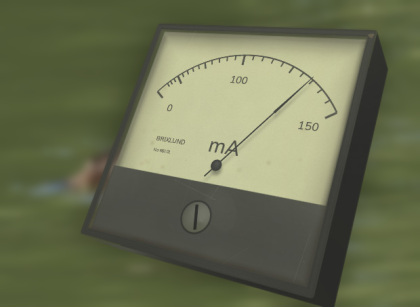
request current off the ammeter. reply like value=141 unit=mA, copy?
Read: value=135 unit=mA
